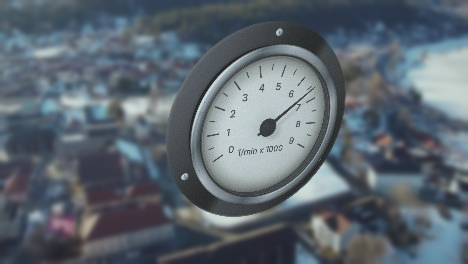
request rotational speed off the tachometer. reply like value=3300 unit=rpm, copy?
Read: value=6500 unit=rpm
